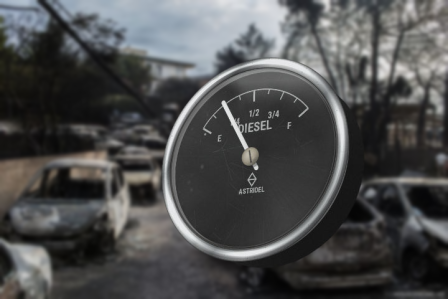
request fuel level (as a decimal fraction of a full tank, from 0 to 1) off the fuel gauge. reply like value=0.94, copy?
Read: value=0.25
